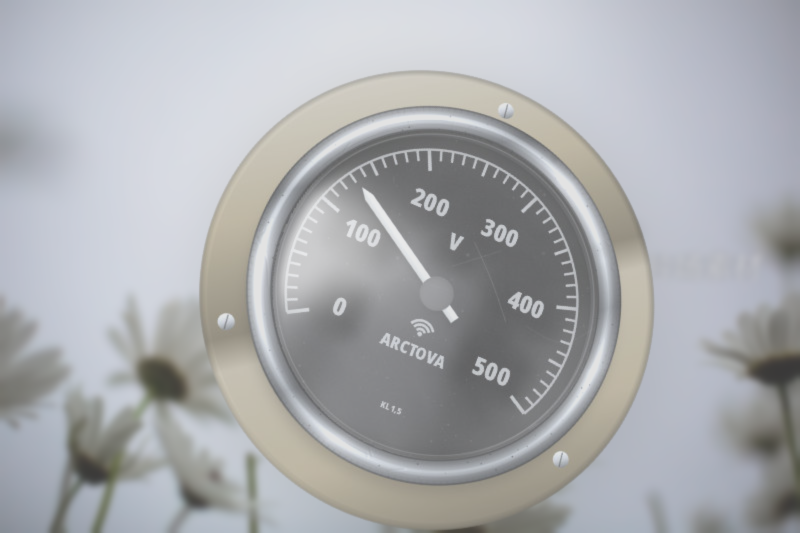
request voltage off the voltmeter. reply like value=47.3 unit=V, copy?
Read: value=130 unit=V
